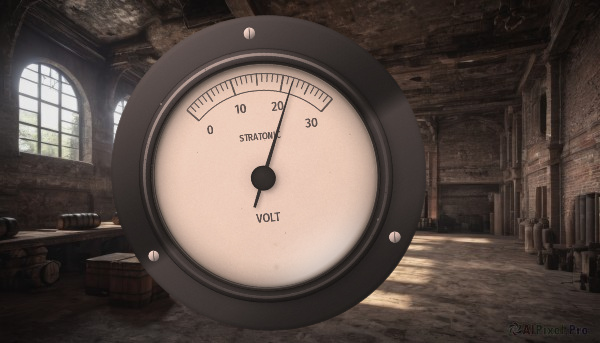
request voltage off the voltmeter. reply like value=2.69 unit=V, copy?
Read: value=22 unit=V
